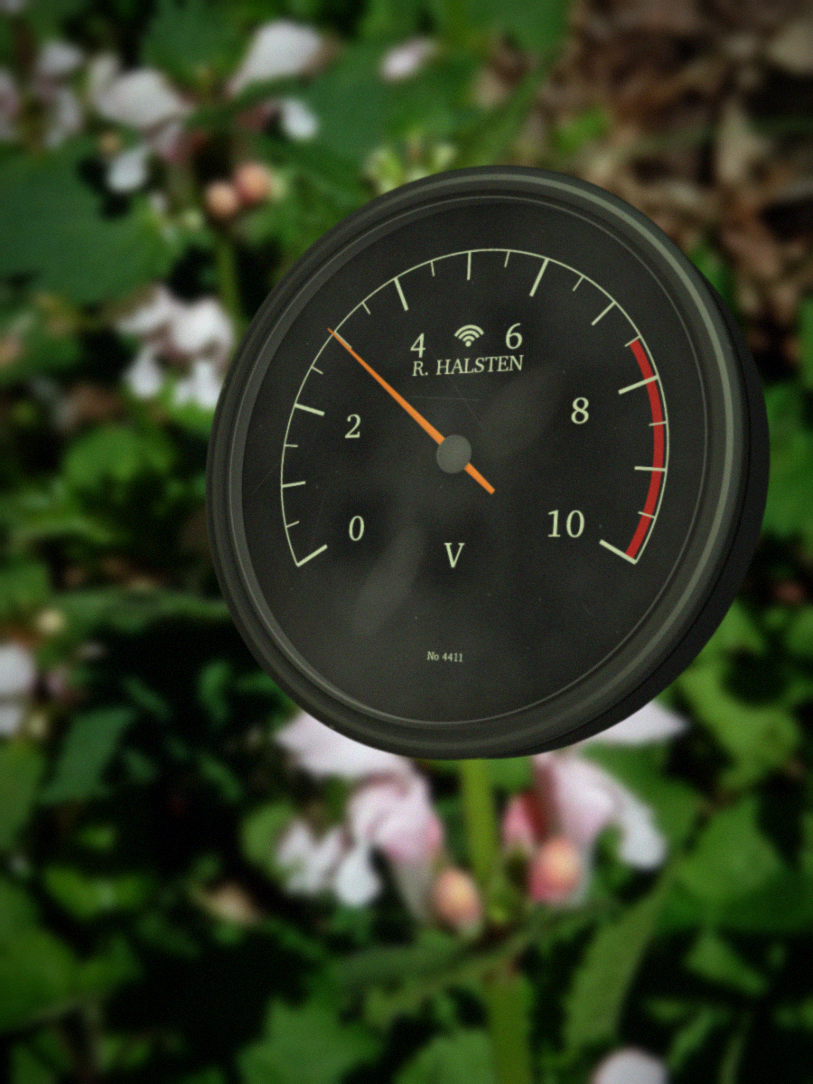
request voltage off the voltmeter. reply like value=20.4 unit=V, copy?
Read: value=3 unit=V
